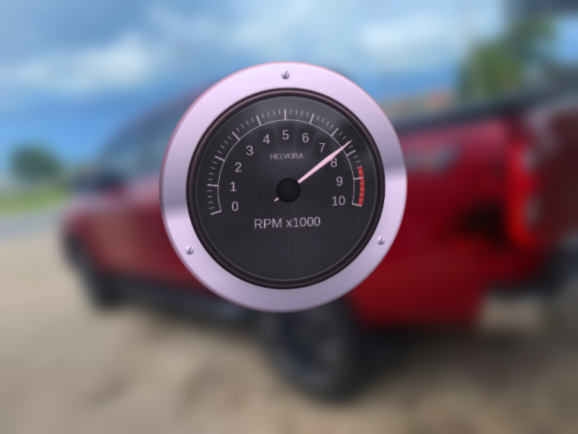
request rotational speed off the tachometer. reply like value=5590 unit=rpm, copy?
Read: value=7600 unit=rpm
